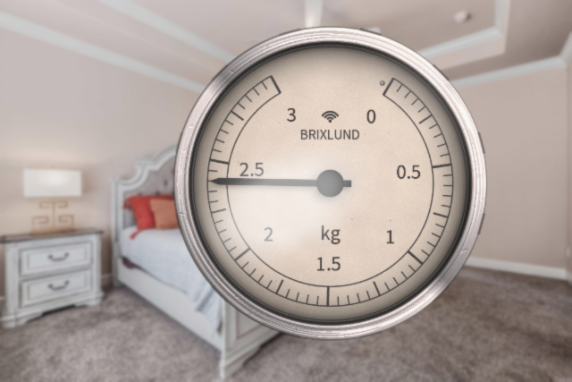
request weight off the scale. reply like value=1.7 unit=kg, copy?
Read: value=2.4 unit=kg
